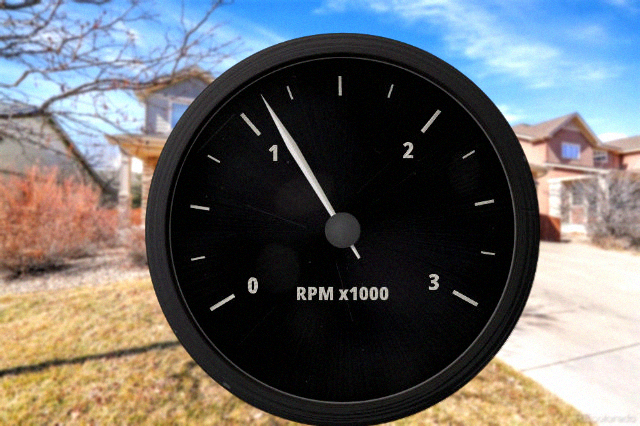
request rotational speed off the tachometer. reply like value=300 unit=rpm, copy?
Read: value=1125 unit=rpm
